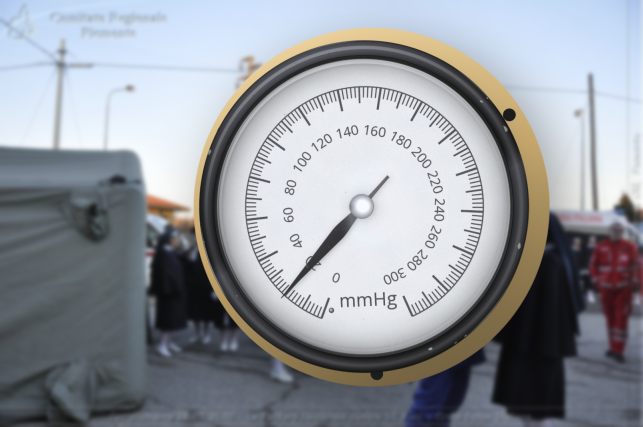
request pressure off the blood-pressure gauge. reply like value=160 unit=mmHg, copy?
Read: value=20 unit=mmHg
